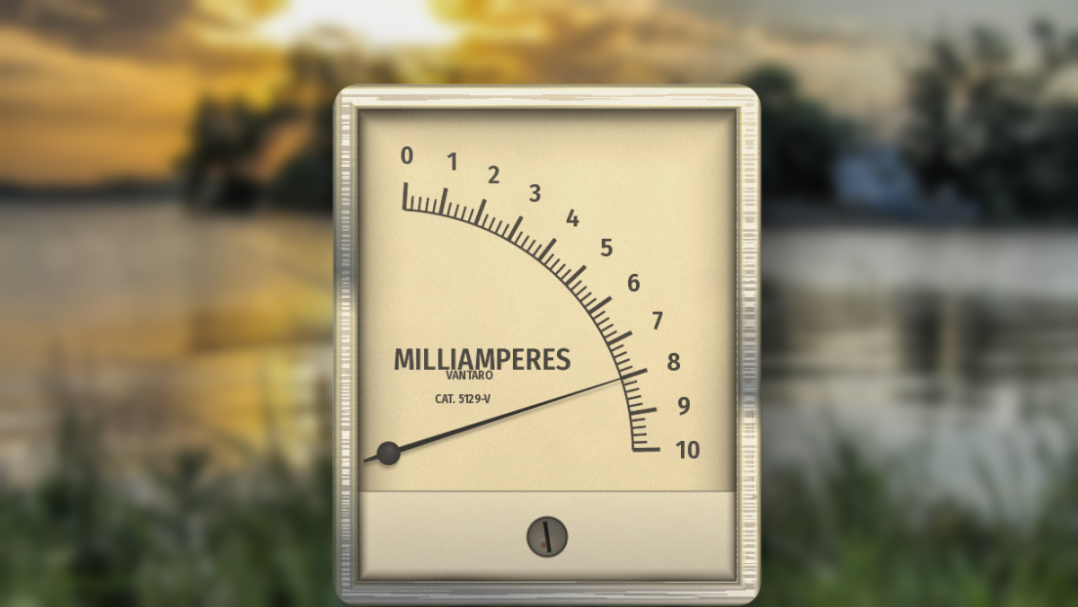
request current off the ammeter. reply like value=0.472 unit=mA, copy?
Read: value=8 unit=mA
